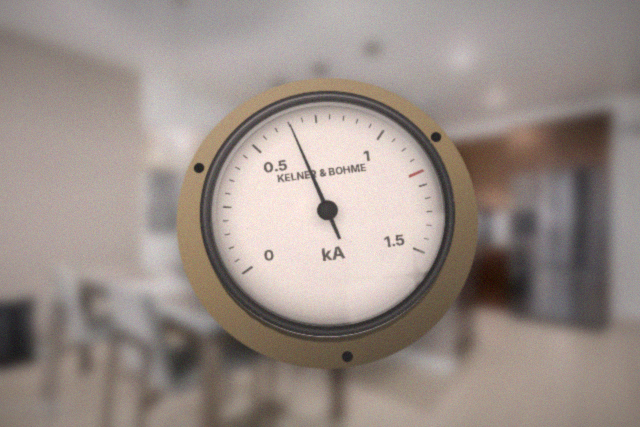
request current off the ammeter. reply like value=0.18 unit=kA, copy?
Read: value=0.65 unit=kA
